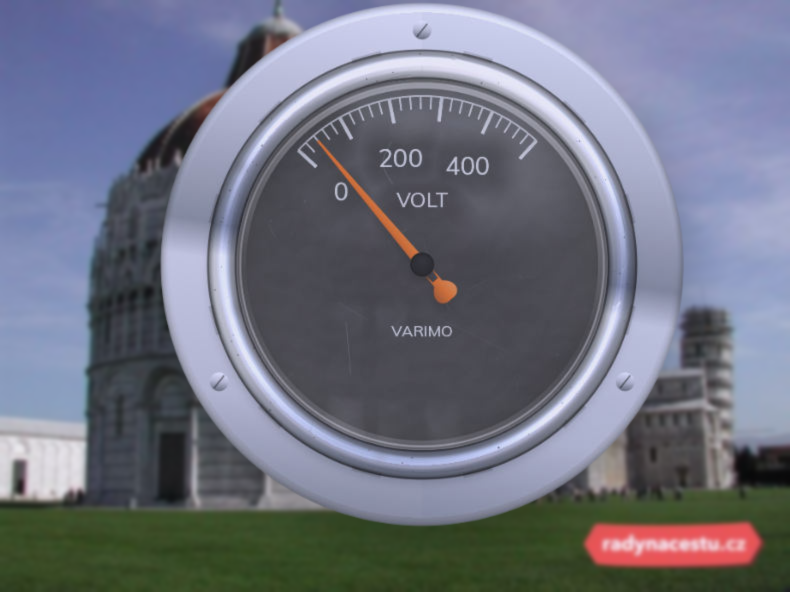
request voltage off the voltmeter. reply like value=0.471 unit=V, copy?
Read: value=40 unit=V
